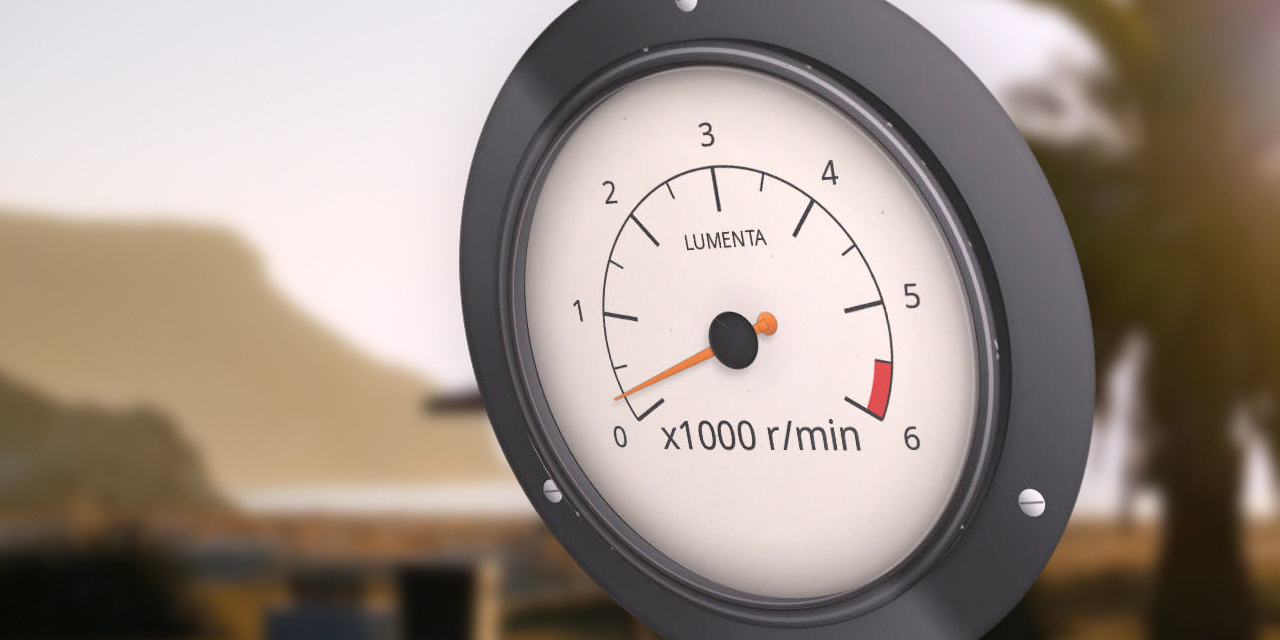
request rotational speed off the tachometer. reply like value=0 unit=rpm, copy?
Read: value=250 unit=rpm
